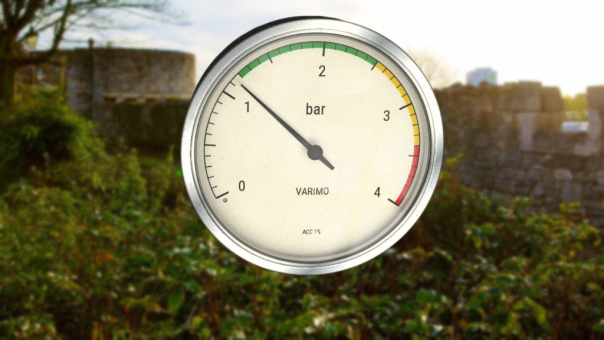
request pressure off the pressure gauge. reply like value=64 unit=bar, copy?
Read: value=1.15 unit=bar
